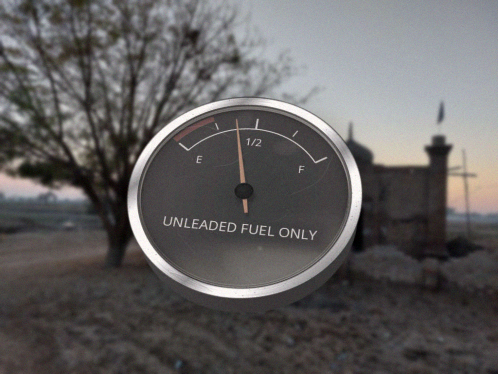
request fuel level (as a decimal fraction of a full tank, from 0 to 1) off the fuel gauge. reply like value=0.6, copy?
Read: value=0.375
